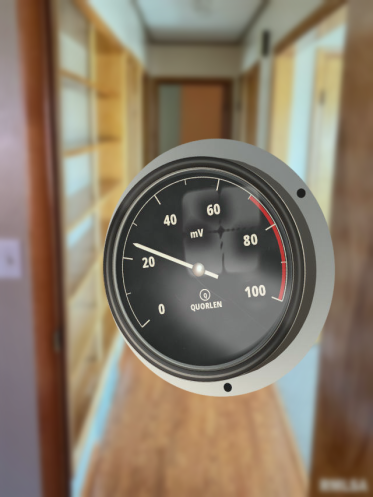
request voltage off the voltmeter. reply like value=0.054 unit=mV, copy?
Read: value=25 unit=mV
